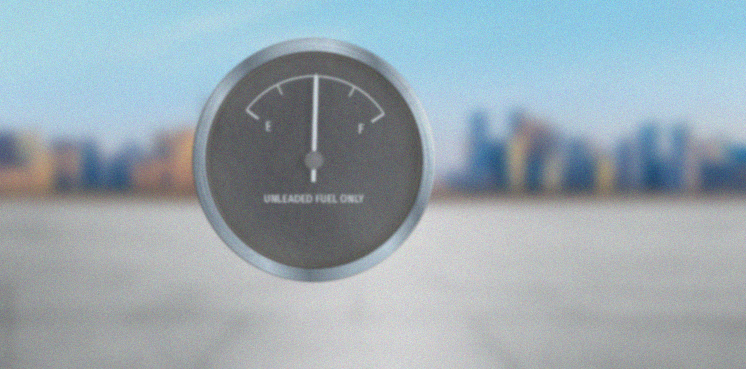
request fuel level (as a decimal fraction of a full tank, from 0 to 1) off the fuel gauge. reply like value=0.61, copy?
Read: value=0.5
